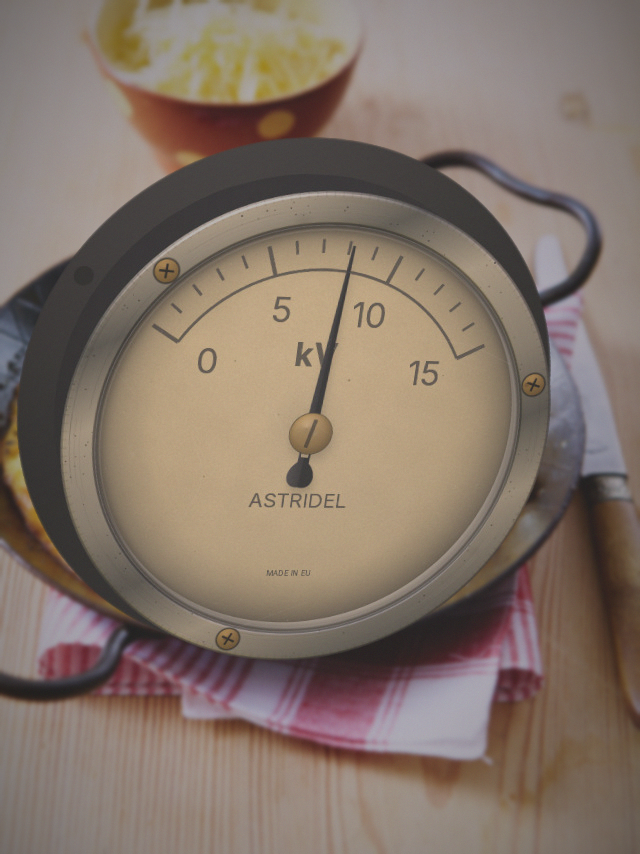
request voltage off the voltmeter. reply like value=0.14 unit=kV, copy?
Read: value=8 unit=kV
